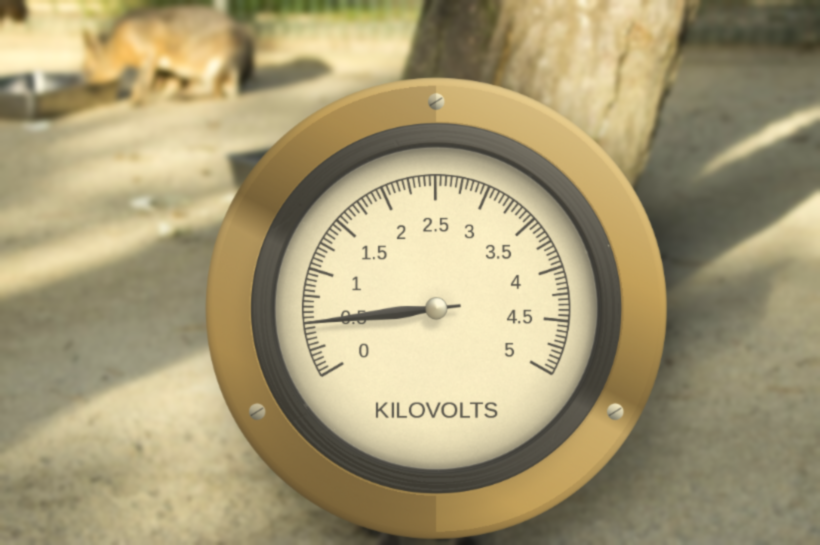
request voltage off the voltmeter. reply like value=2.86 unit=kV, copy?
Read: value=0.5 unit=kV
